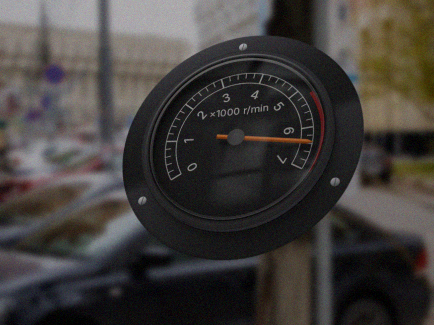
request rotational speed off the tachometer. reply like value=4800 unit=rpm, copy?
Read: value=6400 unit=rpm
